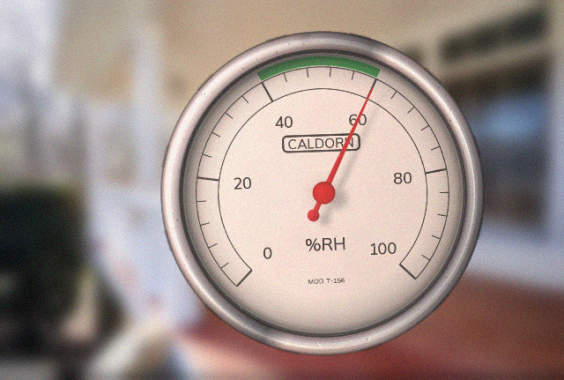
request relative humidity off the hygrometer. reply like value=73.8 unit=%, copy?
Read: value=60 unit=%
